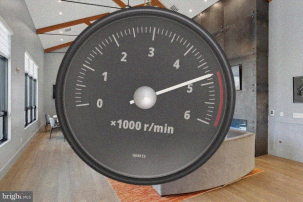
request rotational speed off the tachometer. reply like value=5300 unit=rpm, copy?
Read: value=4800 unit=rpm
